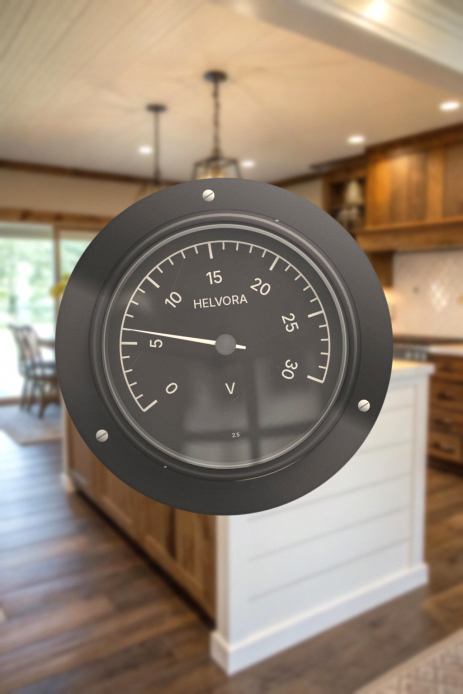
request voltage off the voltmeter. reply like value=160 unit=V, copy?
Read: value=6 unit=V
